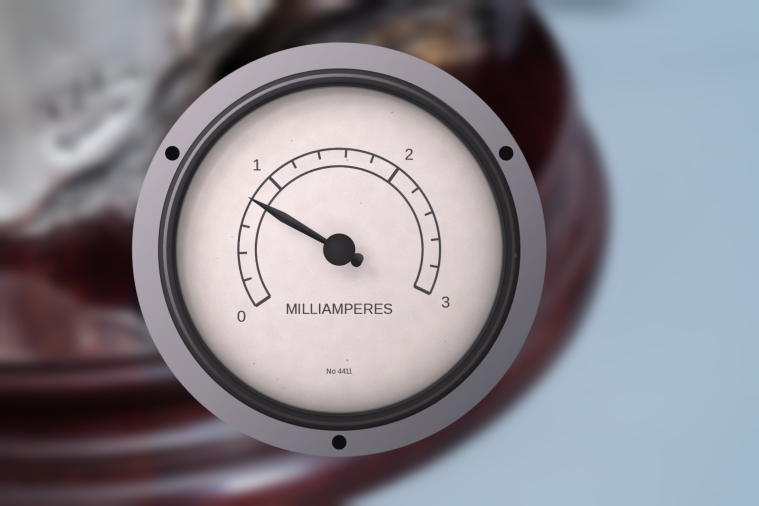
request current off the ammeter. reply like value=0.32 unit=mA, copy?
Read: value=0.8 unit=mA
